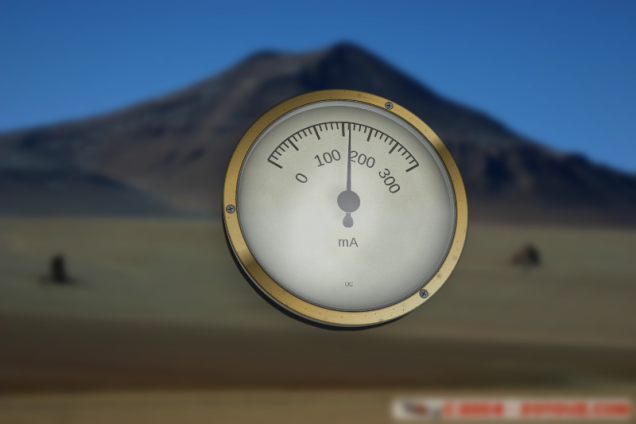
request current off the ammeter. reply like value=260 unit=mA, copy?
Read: value=160 unit=mA
